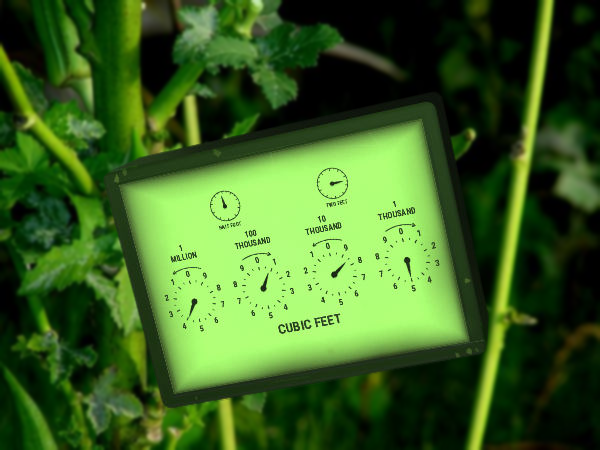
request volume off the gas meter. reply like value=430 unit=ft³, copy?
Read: value=408500 unit=ft³
